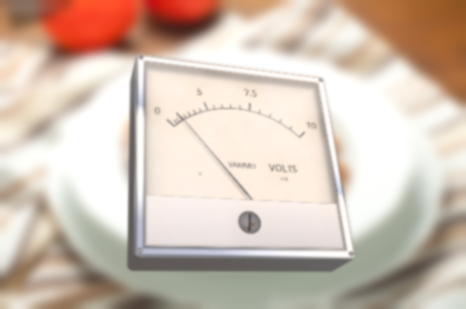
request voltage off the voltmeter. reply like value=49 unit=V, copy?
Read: value=2.5 unit=V
